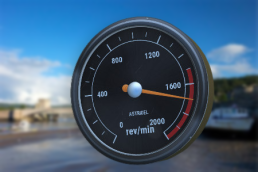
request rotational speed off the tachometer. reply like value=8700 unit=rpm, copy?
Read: value=1700 unit=rpm
